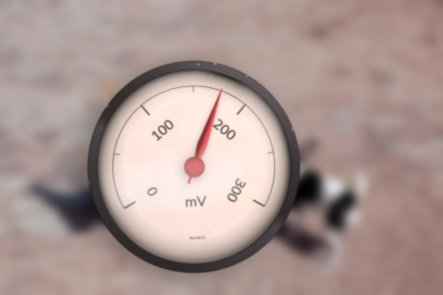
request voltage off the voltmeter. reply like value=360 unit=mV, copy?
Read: value=175 unit=mV
